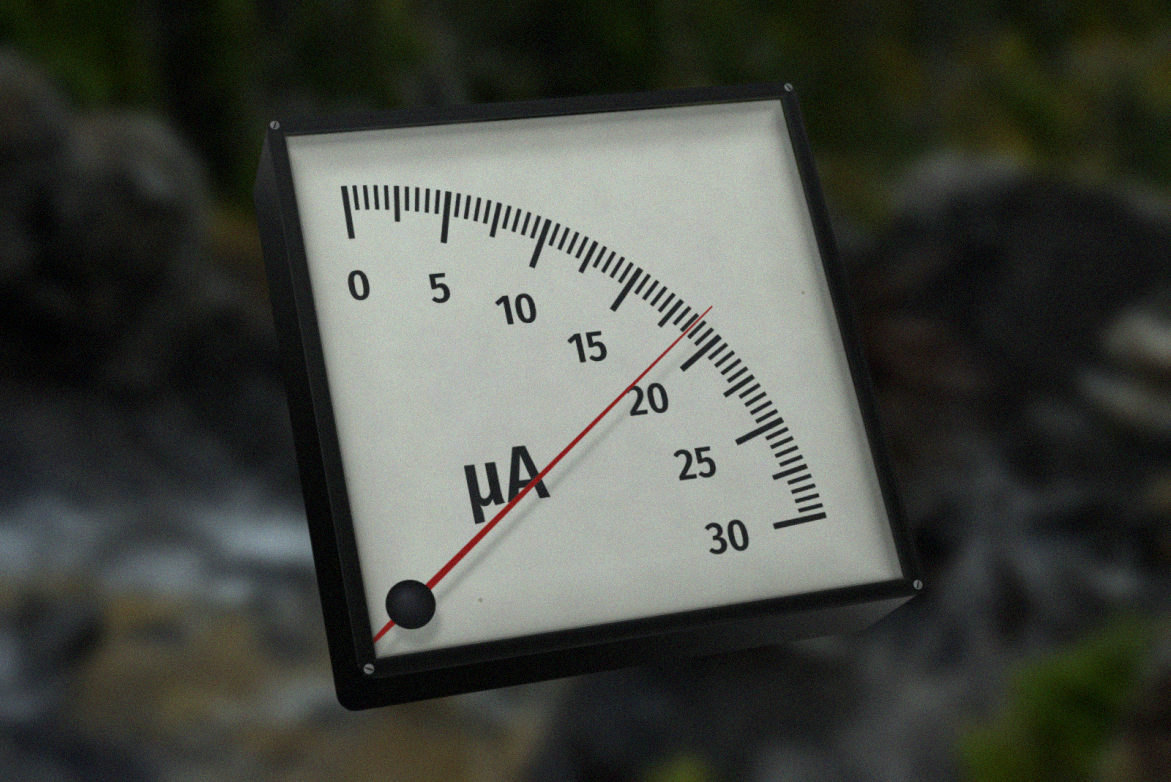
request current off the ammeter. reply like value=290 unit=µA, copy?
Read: value=18.75 unit=µA
